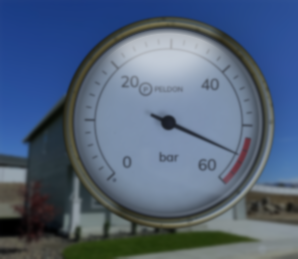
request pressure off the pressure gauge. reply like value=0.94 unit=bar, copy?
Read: value=55 unit=bar
